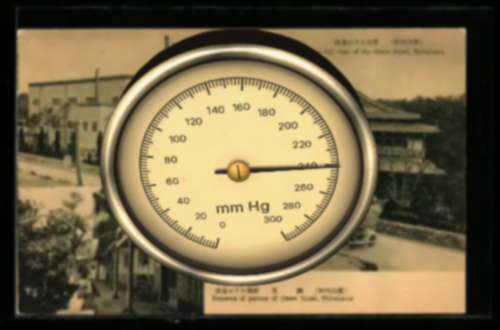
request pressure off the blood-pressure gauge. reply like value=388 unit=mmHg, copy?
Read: value=240 unit=mmHg
